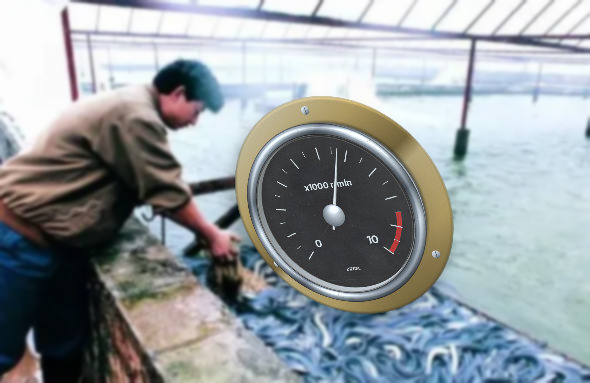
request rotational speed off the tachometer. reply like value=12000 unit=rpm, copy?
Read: value=5750 unit=rpm
